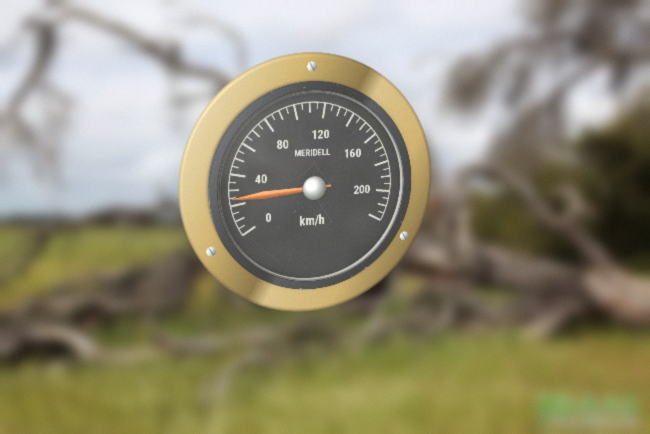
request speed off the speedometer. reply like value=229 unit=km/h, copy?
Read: value=25 unit=km/h
